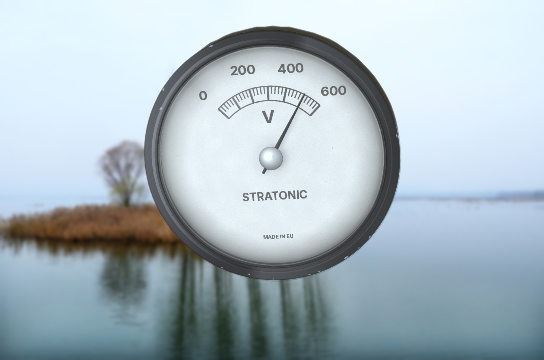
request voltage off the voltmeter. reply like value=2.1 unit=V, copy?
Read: value=500 unit=V
